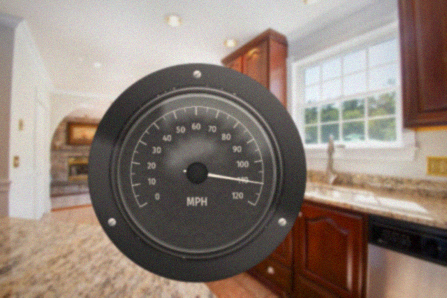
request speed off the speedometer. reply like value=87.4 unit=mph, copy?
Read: value=110 unit=mph
